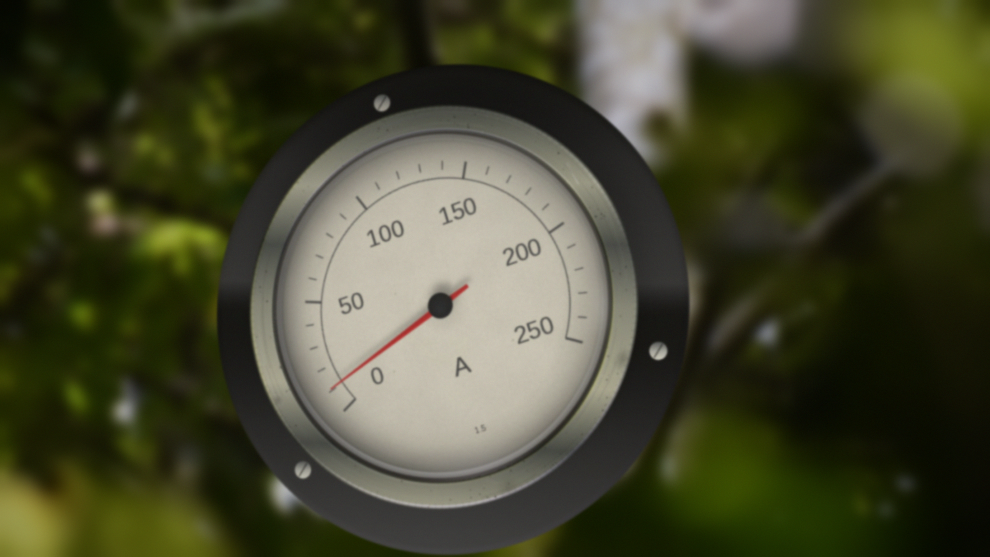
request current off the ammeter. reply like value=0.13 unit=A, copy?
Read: value=10 unit=A
